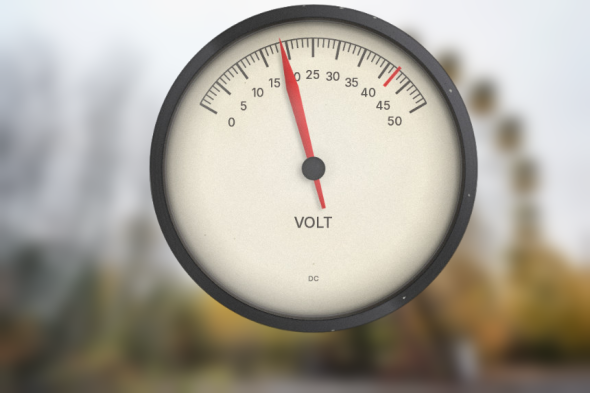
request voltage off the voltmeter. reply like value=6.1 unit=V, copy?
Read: value=19 unit=V
